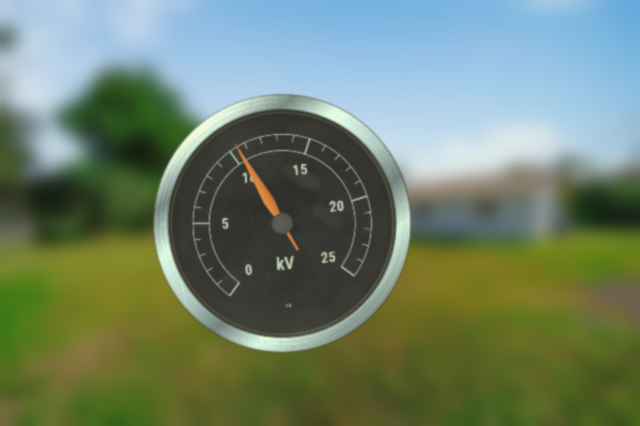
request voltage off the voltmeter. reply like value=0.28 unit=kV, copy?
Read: value=10.5 unit=kV
